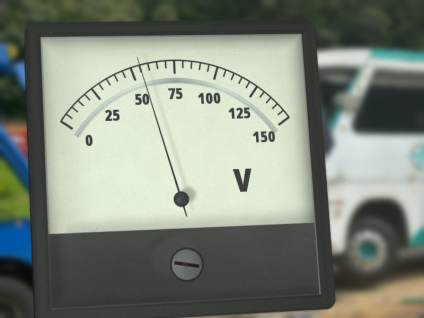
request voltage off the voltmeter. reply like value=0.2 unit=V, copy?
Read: value=55 unit=V
